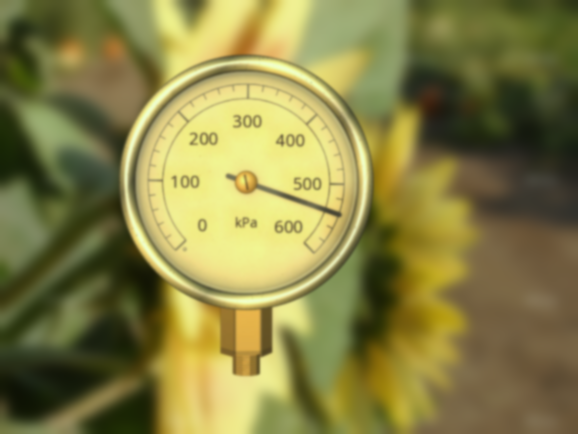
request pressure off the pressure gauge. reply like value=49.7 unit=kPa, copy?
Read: value=540 unit=kPa
